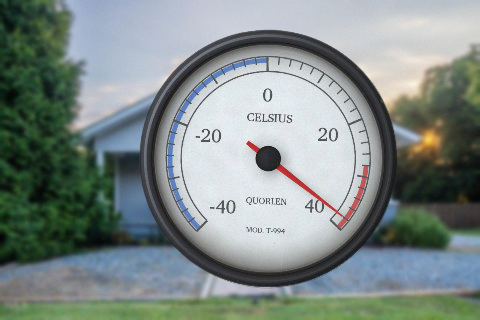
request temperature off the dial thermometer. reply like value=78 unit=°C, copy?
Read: value=38 unit=°C
